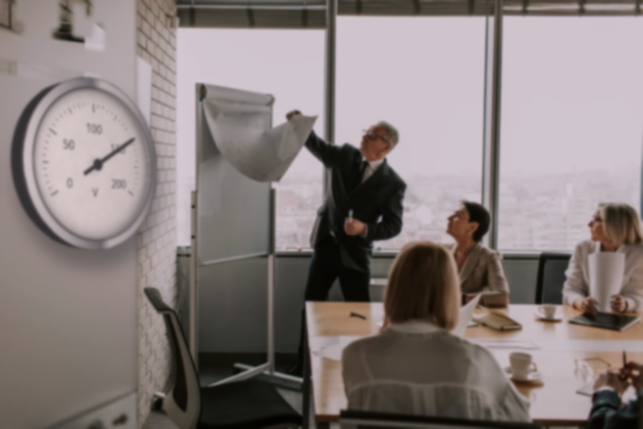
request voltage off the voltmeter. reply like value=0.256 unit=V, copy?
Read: value=150 unit=V
